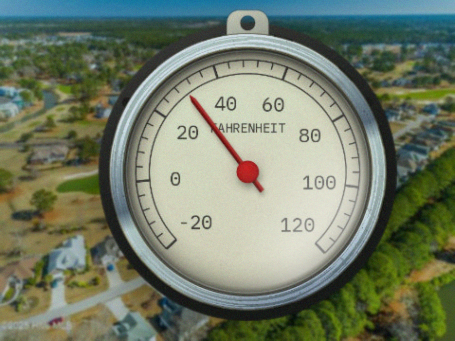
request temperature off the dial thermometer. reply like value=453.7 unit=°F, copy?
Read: value=30 unit=°F
